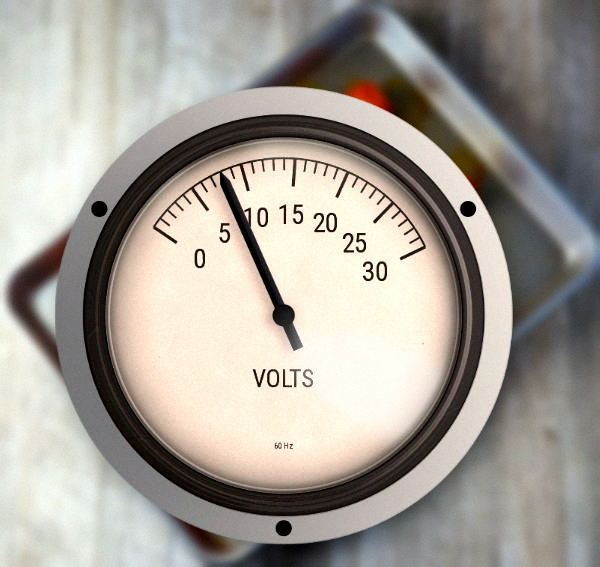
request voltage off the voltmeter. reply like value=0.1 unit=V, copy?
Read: value=8 unit=V
